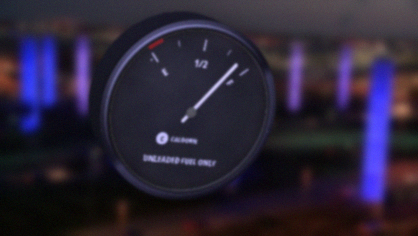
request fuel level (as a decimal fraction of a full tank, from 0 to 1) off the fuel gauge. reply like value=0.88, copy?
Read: value=0.875
